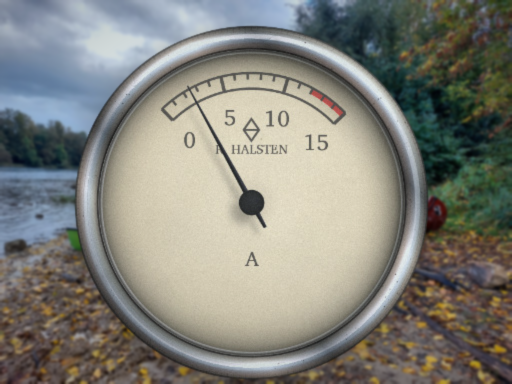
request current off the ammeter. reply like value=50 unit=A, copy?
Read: value=2.5 unit=A
